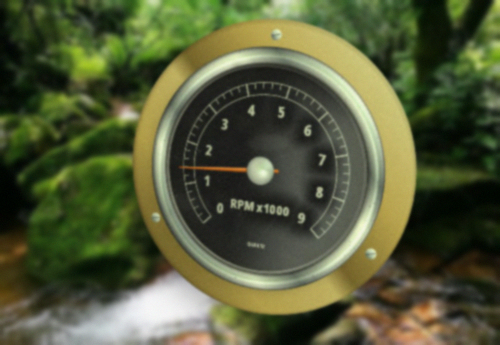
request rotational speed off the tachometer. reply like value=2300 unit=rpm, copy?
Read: value=1400 unit=rpm
